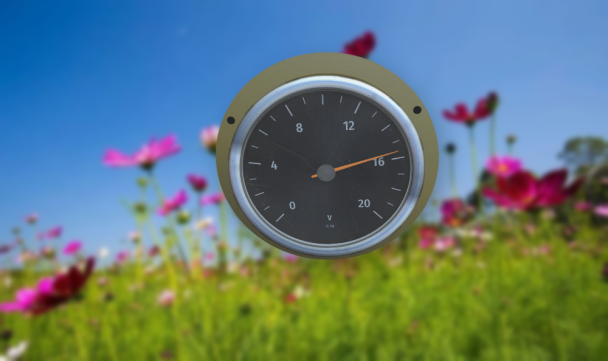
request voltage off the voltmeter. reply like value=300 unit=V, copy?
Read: value=15.5 unit=V
